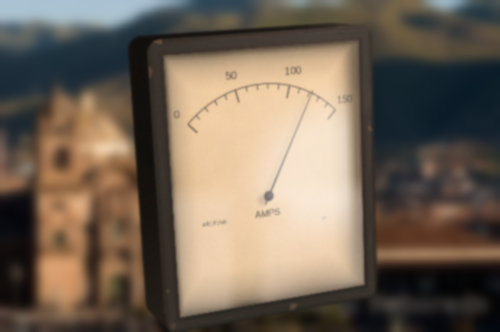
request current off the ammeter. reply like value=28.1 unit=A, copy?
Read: value=120 unit=A
